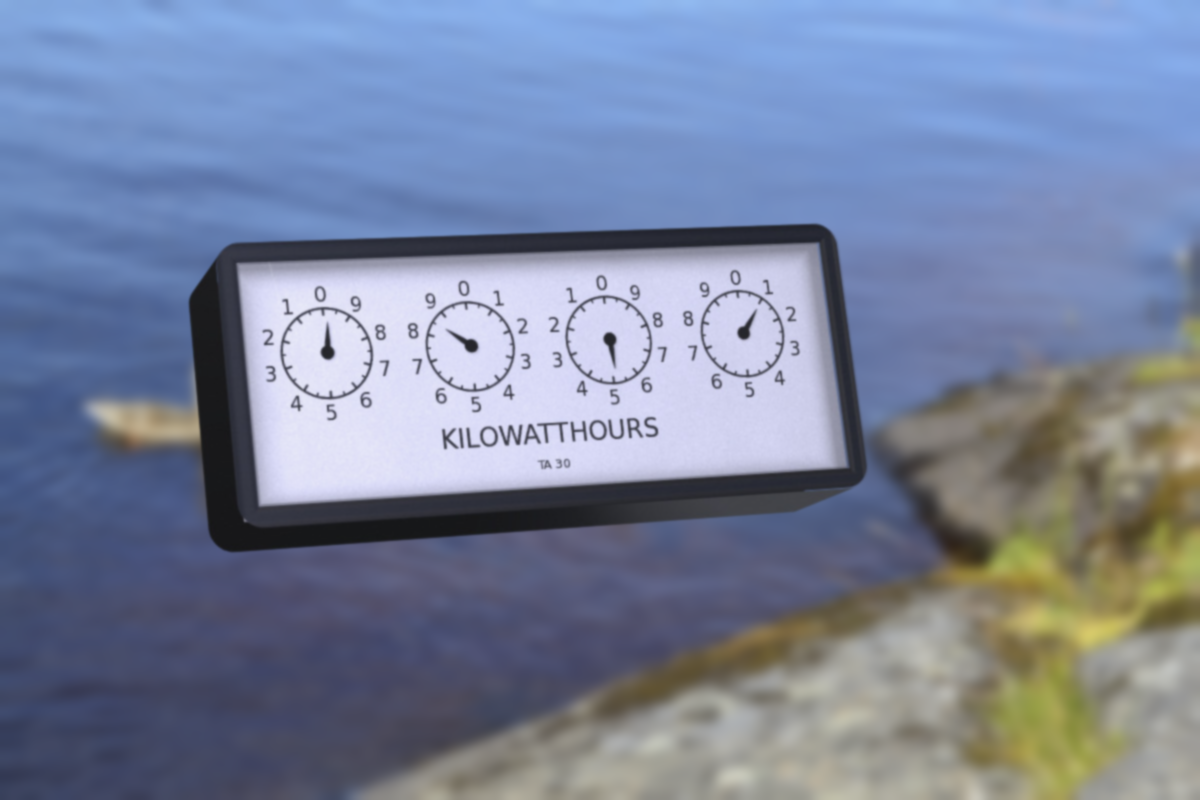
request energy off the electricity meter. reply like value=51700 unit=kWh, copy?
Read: value=9851 unit=kWh
